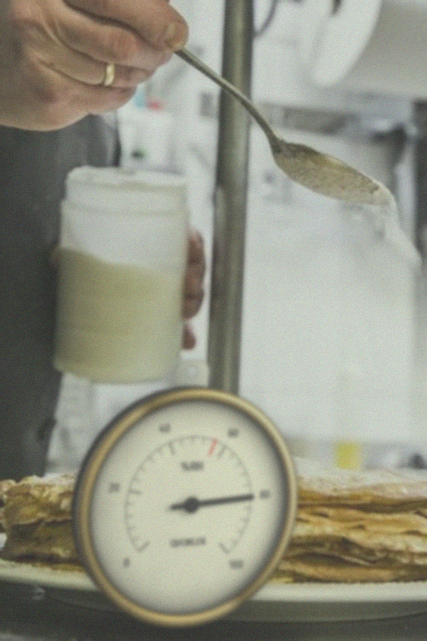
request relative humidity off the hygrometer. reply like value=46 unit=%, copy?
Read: value=80 unit=%
